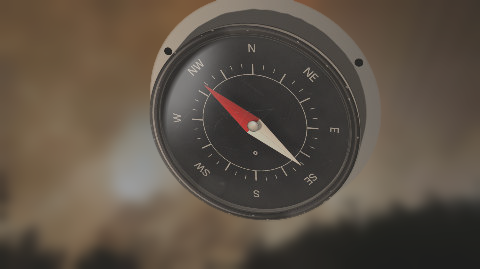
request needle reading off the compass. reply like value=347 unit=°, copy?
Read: value=310 unit=°
